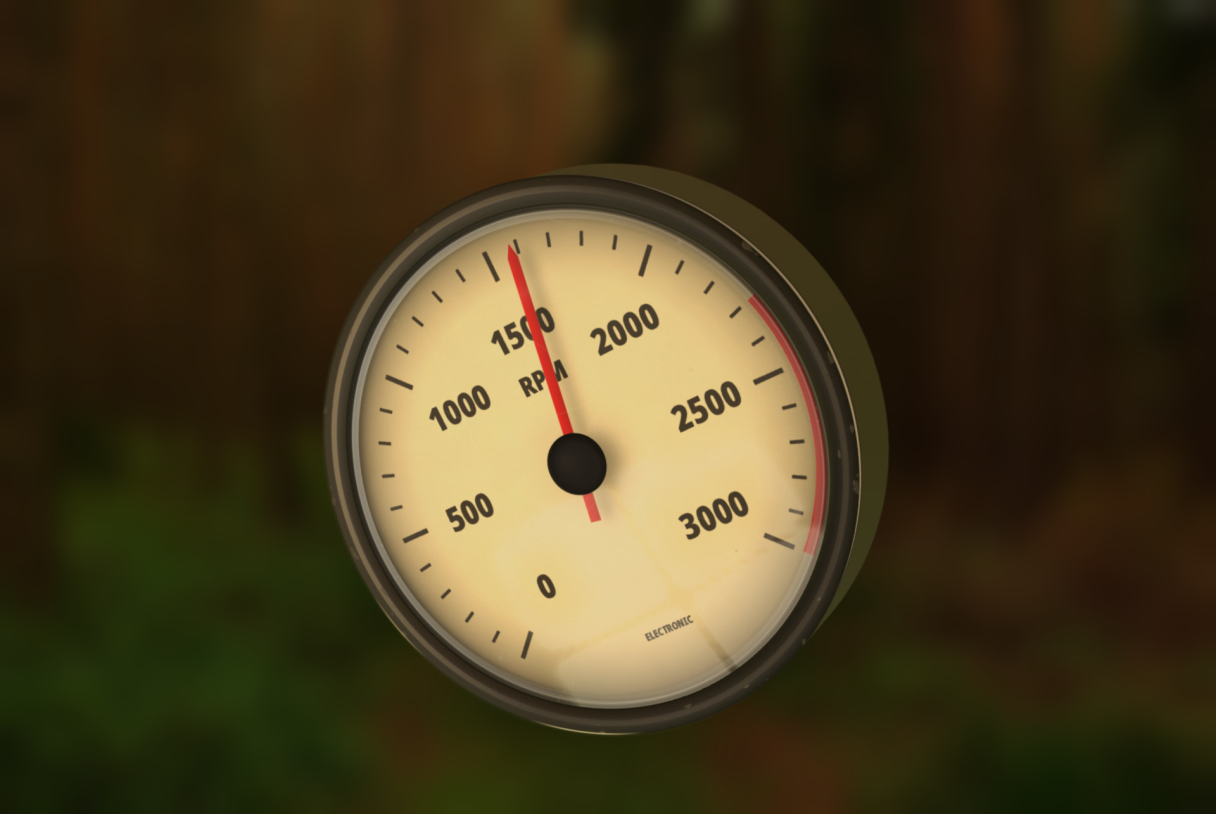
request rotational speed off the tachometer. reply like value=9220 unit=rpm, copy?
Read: value=1600 unit=rpm
